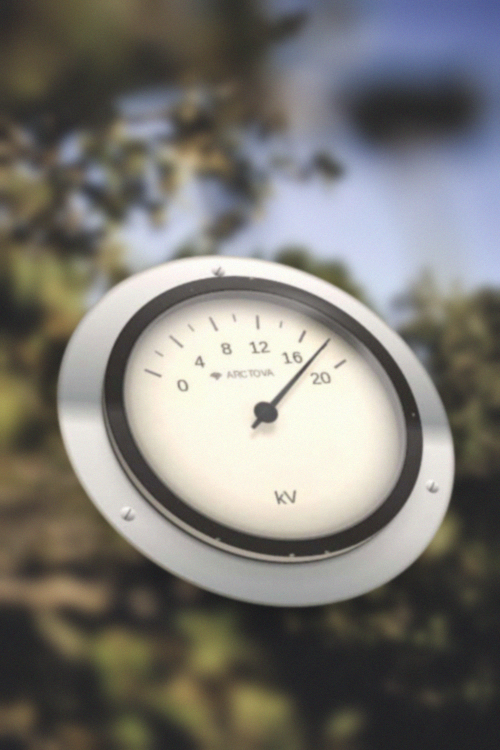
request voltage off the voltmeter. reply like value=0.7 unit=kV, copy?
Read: value=18 unit=kV
